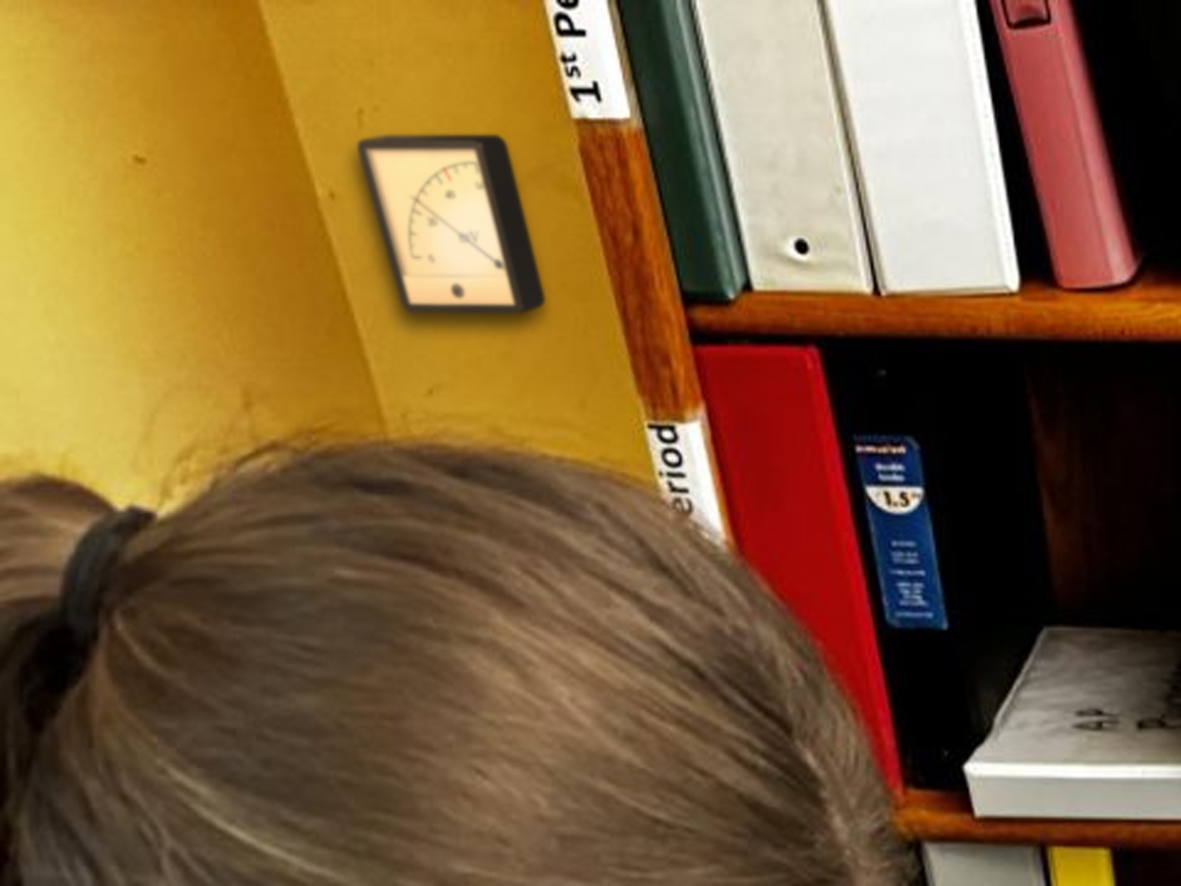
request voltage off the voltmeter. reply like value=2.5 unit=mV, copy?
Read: value=25 unit=mV
